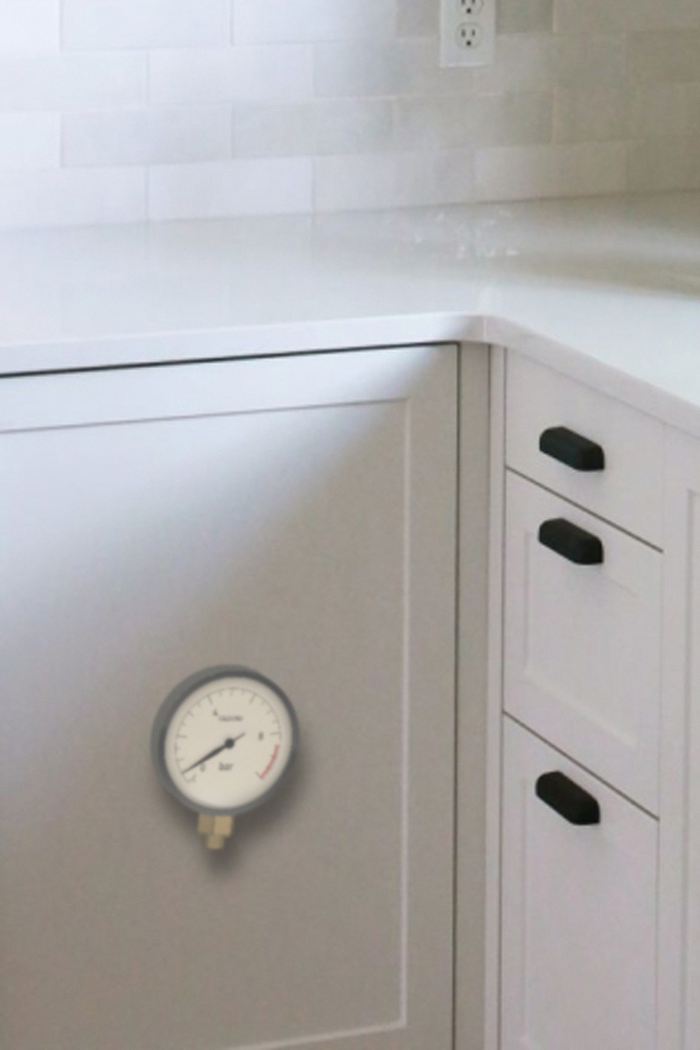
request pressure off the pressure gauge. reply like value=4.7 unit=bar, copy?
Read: value=0.5 unit=bar
